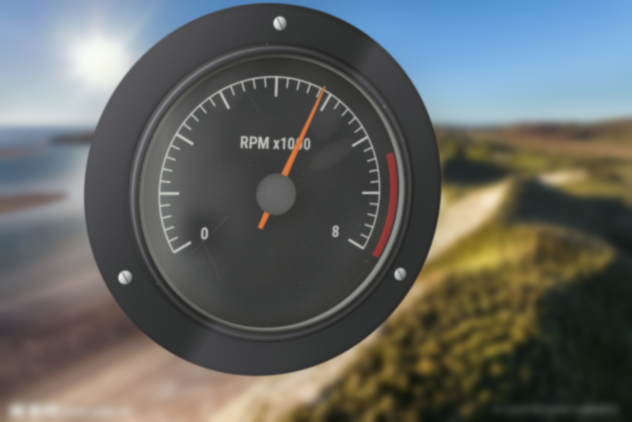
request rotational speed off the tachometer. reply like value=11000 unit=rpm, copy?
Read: value=4800 unit=rpm
